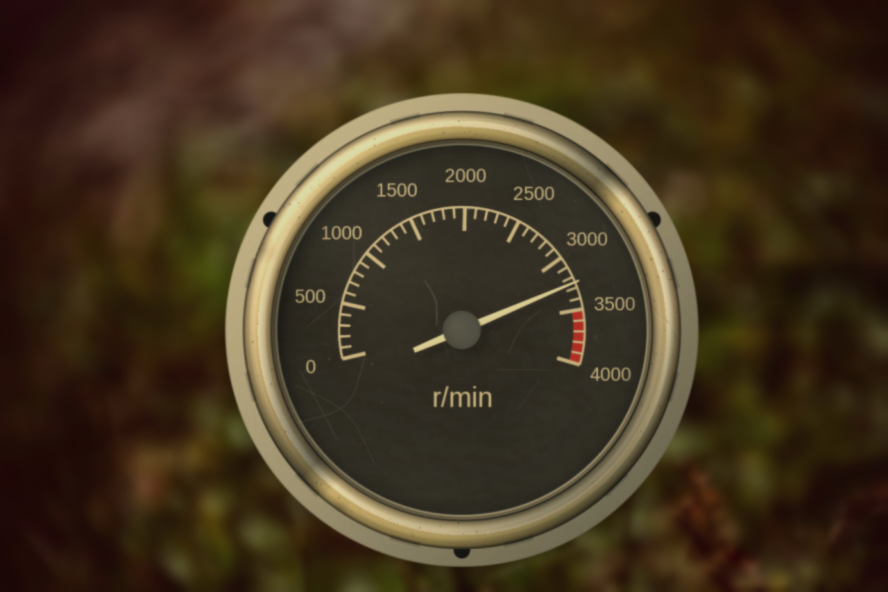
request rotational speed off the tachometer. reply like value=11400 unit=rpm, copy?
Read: value=3250 unit=rpm
